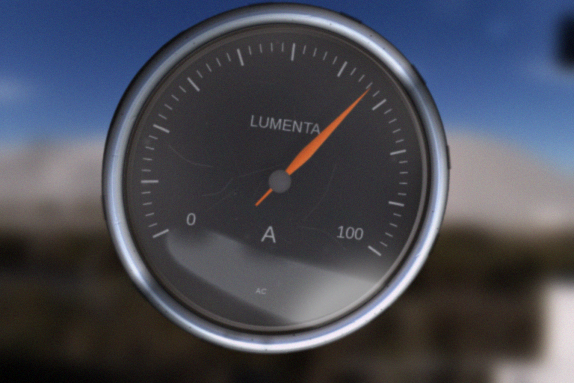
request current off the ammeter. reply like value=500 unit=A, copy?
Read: value=66 unit=A
